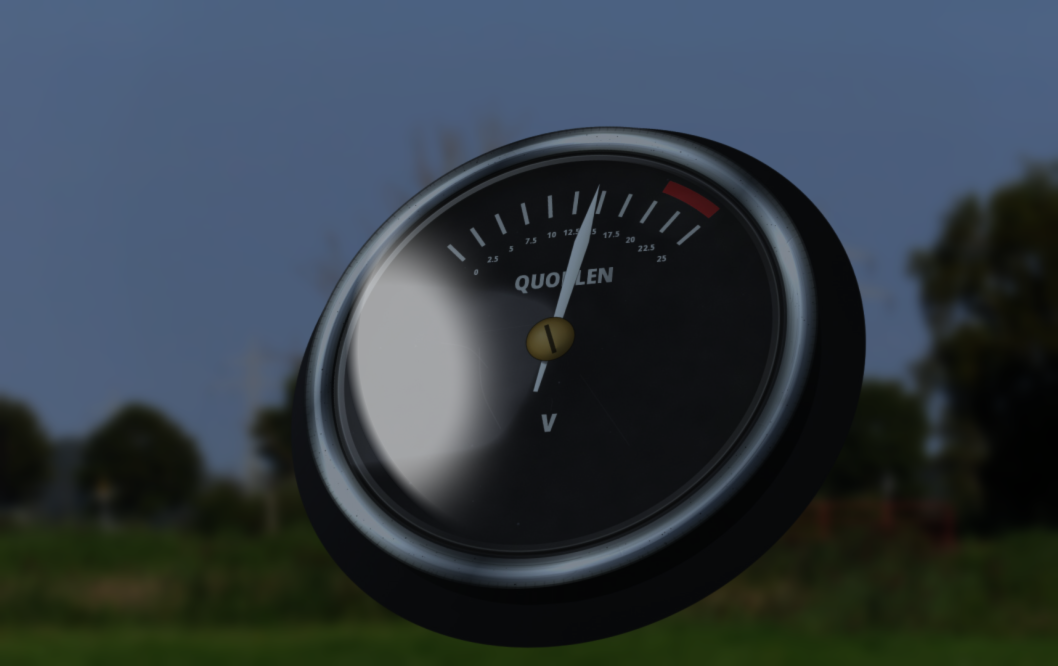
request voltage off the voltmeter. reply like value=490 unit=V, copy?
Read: value=15 unit=V
